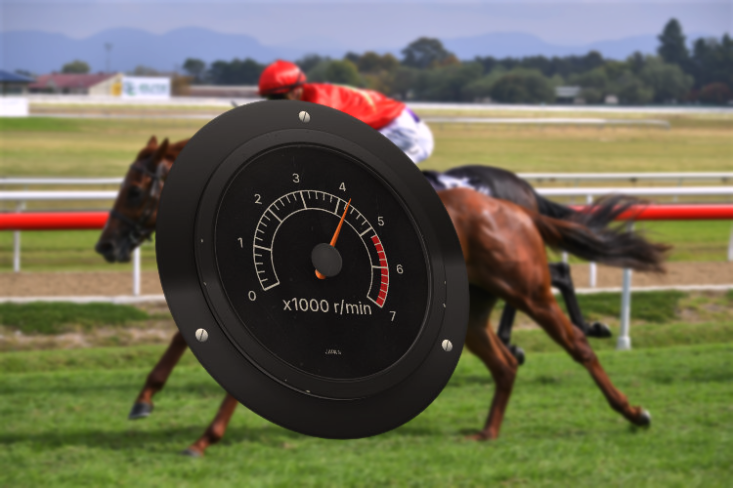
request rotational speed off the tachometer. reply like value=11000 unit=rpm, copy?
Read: value=4200 unit=rpm
